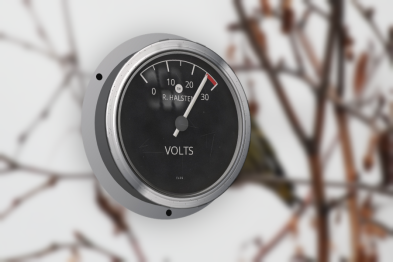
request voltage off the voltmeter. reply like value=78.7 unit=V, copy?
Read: value=25 unit=V
